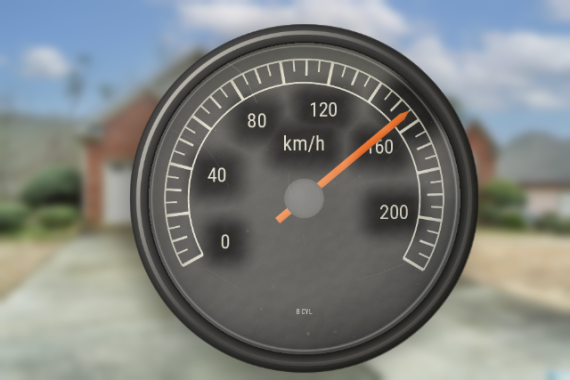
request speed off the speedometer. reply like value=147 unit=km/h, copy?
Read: value=155 unit=km/h
